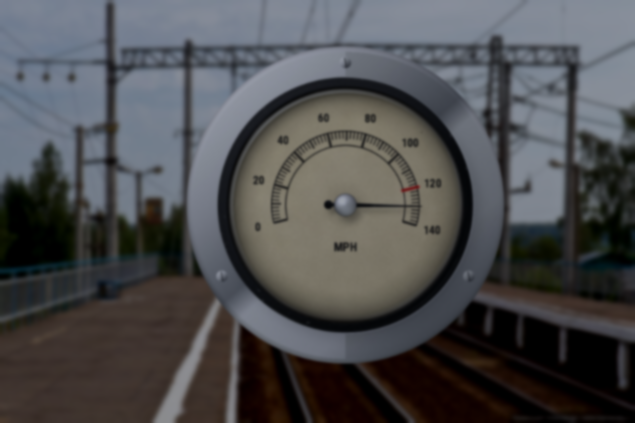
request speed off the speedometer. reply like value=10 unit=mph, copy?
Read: value=130 unit=mph
